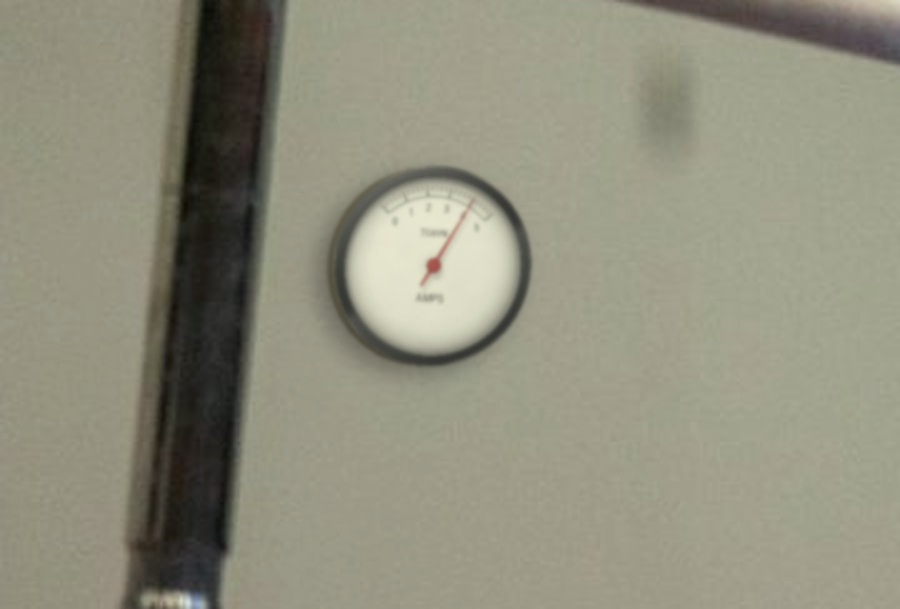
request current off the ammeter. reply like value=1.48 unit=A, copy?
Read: value=4 unit=A
